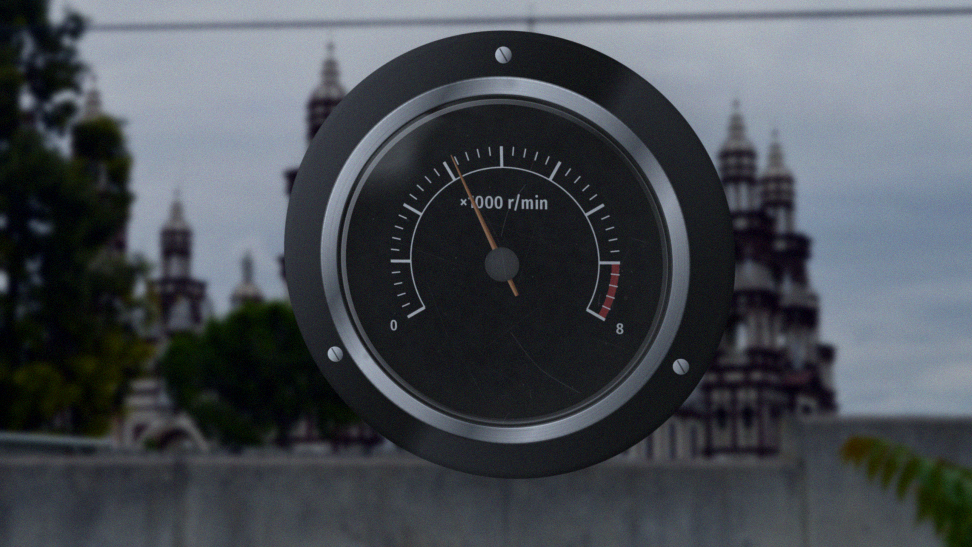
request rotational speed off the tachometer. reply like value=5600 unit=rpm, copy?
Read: value=3200 unit=rpm
